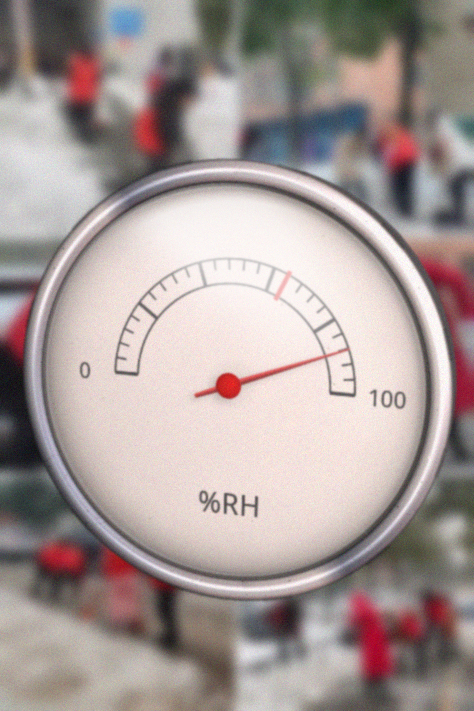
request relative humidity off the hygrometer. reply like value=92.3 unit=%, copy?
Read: value=88 unit=%
